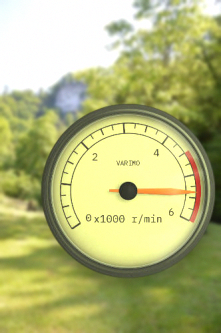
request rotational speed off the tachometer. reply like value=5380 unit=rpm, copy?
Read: value=5375 unit=rpm
